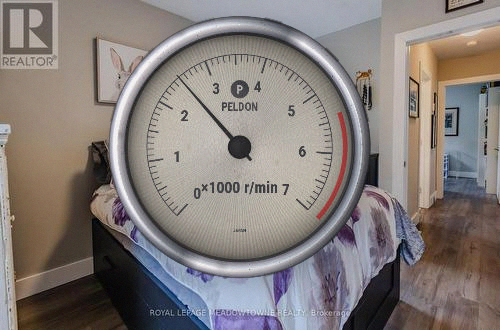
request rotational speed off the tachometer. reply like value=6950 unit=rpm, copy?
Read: value=2500 unit=rpm
